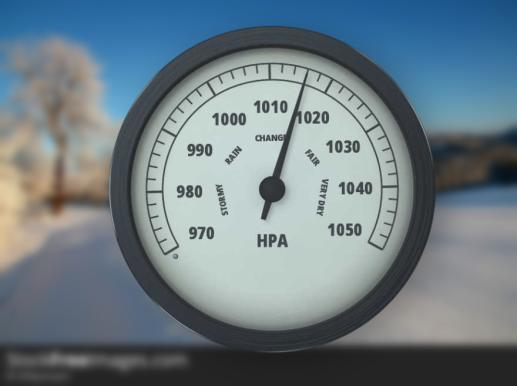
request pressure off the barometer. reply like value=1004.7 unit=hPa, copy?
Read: value=1016 unit=hPa
